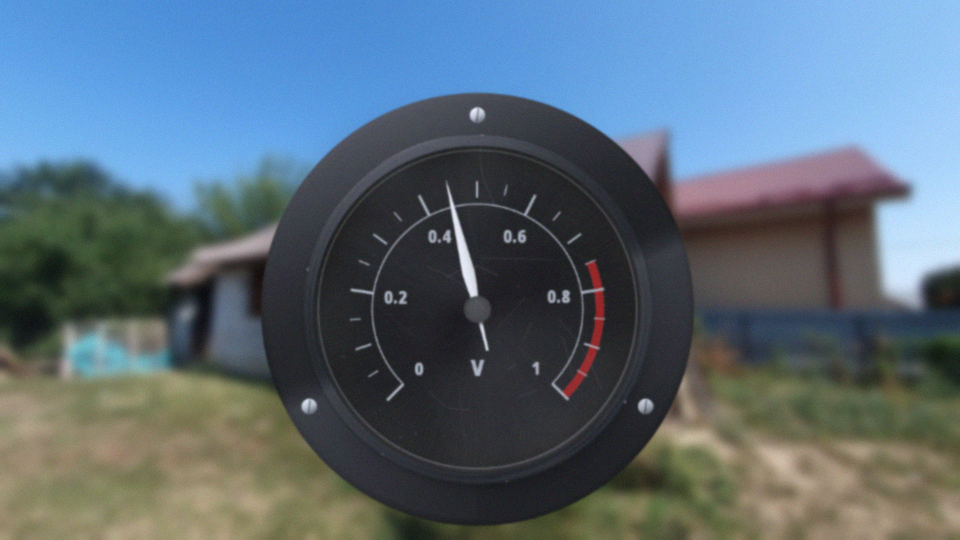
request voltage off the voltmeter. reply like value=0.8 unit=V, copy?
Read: value=0.45 unit=V
